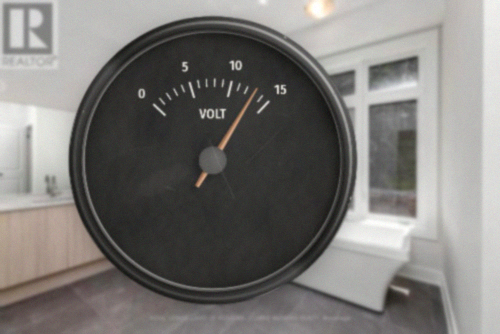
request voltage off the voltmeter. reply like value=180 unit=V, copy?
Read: value=13 unit=V
